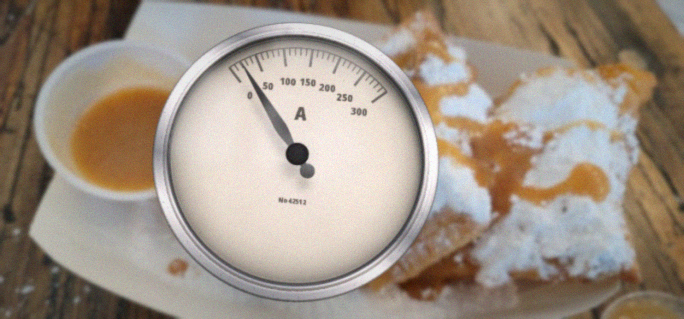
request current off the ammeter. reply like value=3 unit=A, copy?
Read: value=20 unit=A
